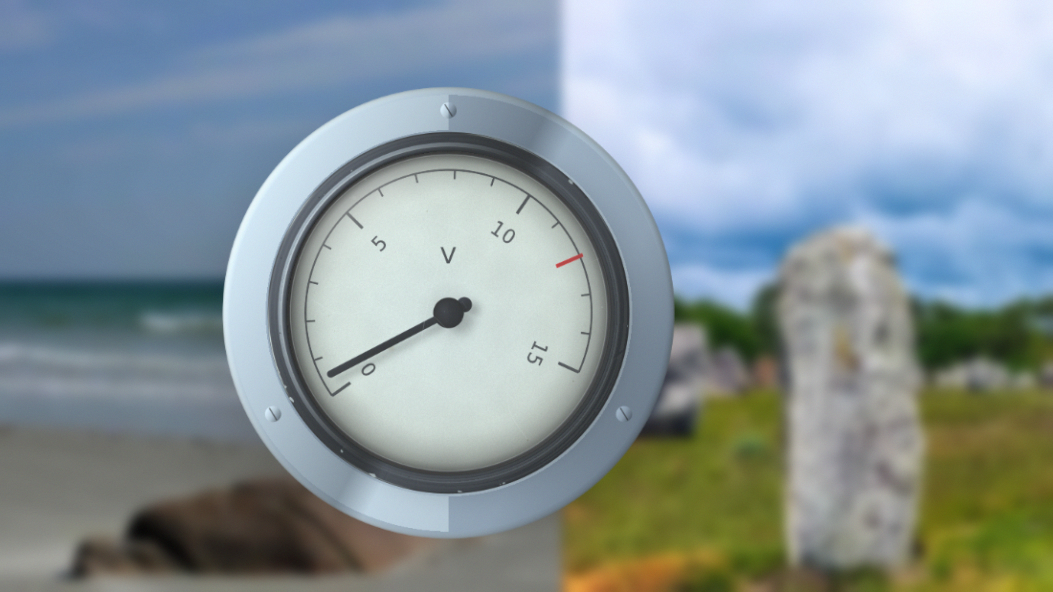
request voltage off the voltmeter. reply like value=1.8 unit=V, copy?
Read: value=0.5 unit=V
